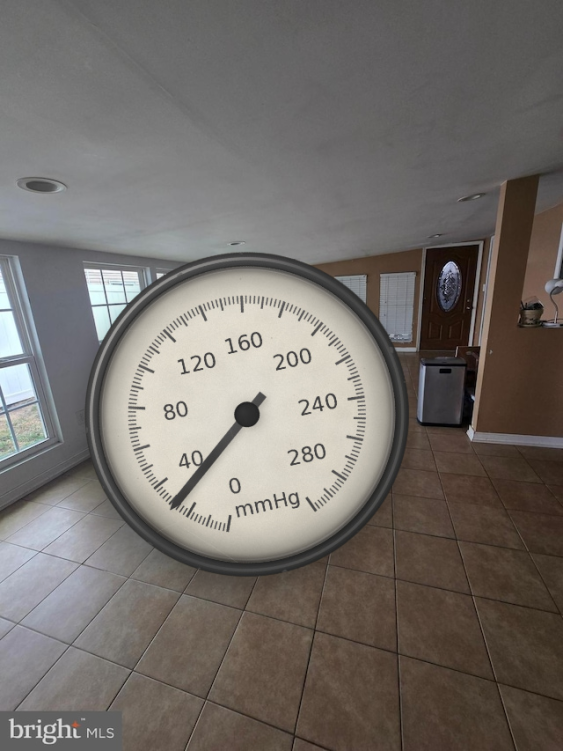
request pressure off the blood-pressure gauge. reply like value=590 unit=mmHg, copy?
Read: value=28 unit=mmHg
